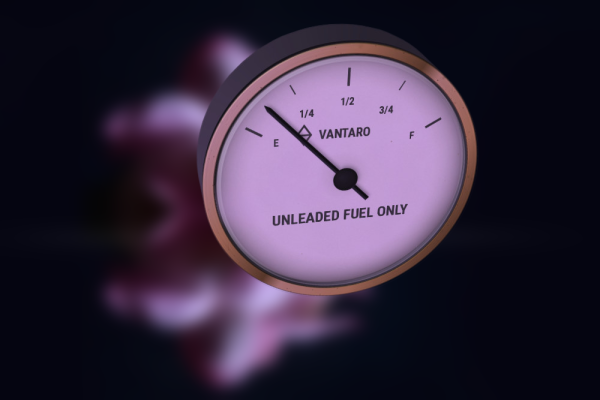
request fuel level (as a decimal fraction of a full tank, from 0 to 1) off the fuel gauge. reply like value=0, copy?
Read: value=0.125
